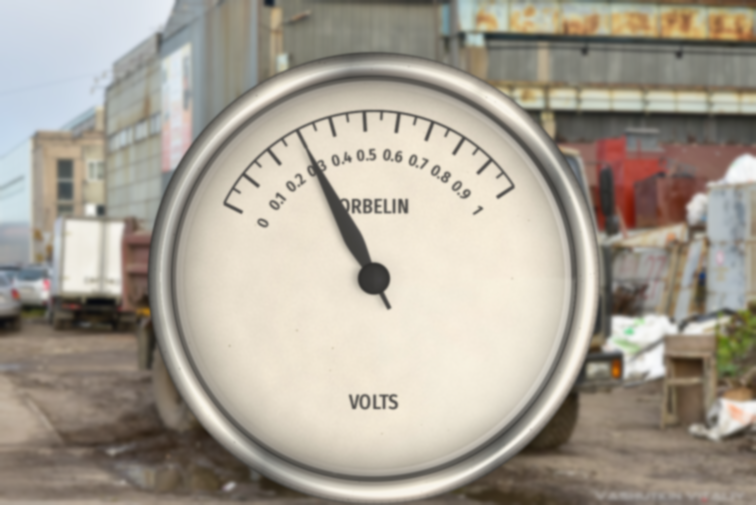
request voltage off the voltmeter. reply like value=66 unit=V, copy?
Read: value=0.3 unit=V
